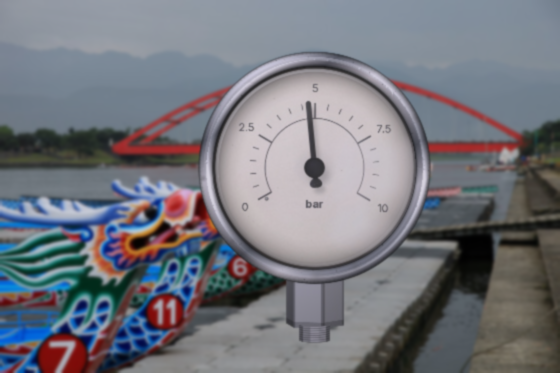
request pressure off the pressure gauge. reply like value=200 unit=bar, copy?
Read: value=4.75 unit=bar
